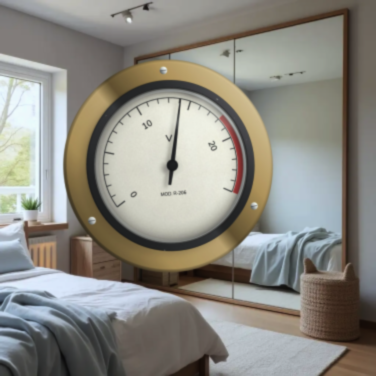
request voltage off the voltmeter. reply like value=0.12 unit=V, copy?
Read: value=14 unit=V
